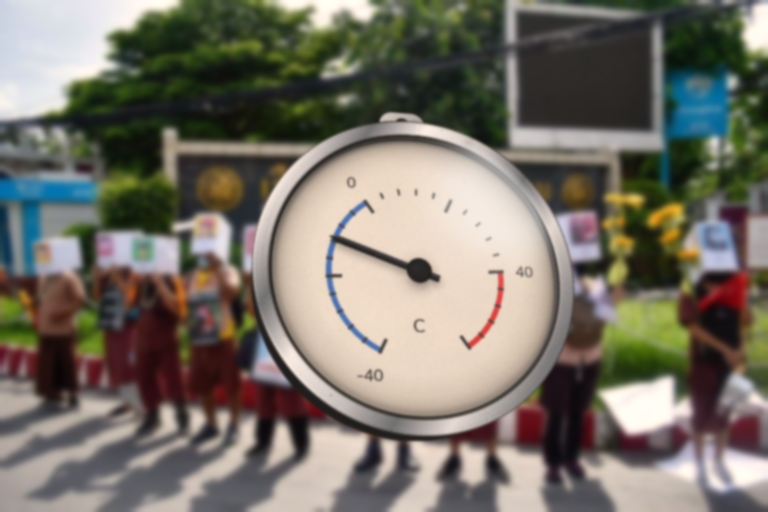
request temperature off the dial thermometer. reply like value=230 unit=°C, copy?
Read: value=-12 unit=°C
